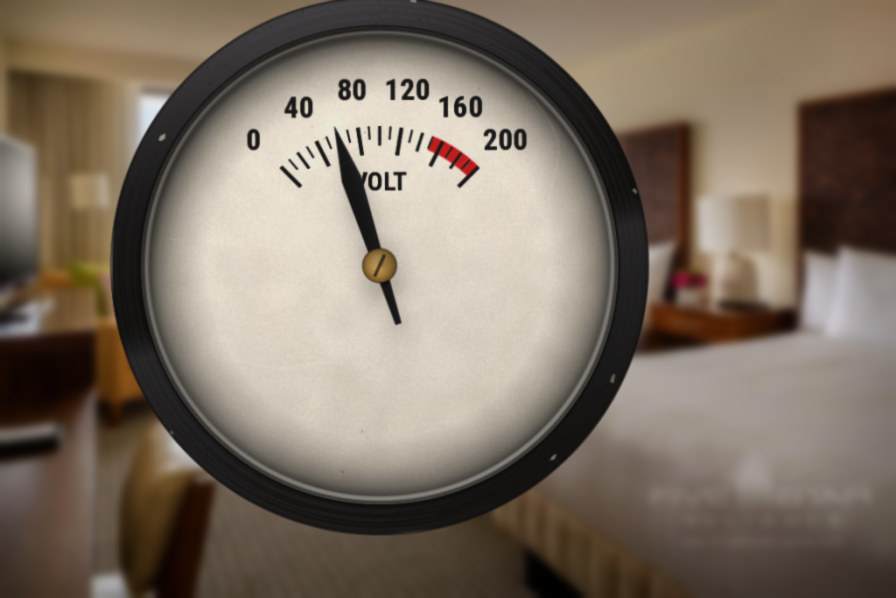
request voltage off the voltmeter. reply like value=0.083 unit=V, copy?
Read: value=60 unit=V
